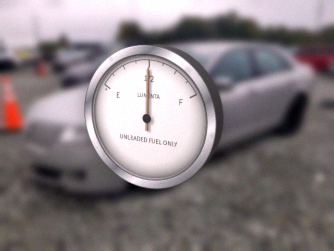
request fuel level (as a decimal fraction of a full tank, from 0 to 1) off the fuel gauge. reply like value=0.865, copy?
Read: value=0.5
